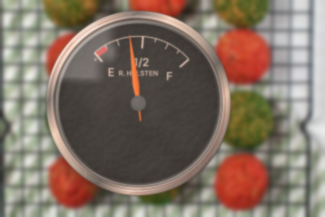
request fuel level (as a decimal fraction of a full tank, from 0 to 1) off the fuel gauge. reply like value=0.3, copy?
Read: value=0.375
